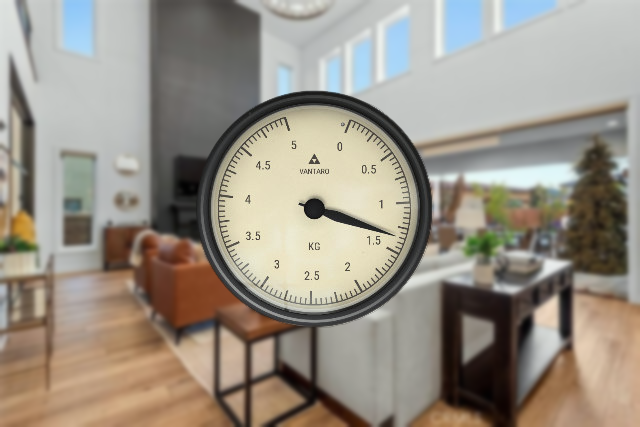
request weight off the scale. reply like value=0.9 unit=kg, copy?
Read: value=1.35 unit=kg
